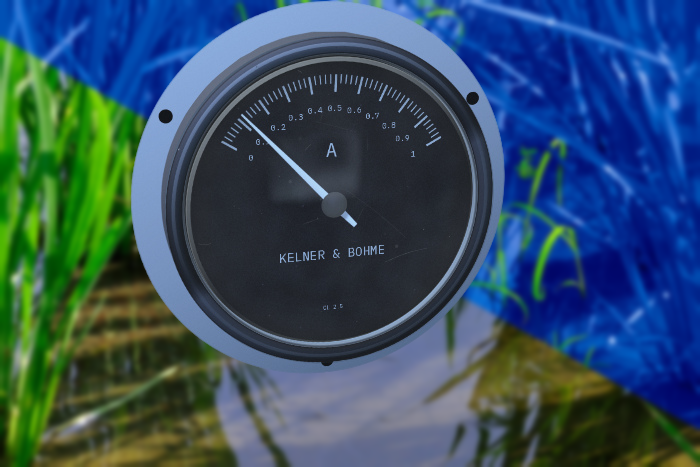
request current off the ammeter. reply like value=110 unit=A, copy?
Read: value=0.12 unit=A
